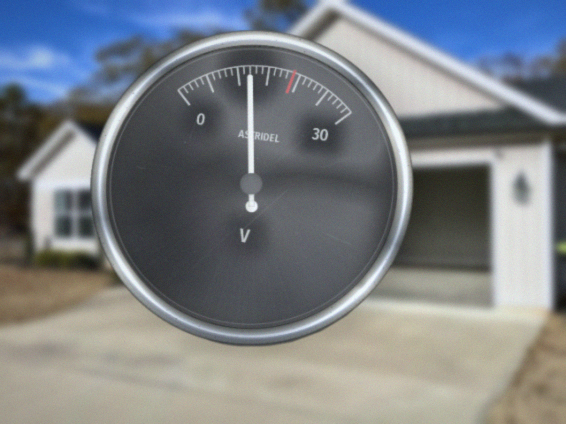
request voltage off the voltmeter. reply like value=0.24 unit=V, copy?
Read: value=12 unit=V
